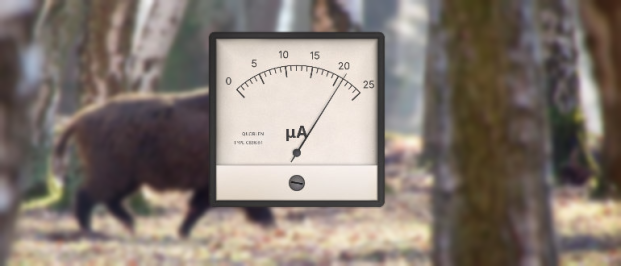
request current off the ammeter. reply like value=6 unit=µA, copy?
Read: value=21 unit=µA
